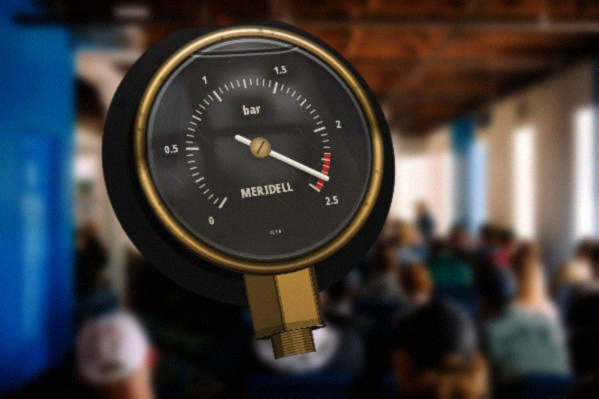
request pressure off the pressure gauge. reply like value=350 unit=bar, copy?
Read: value=2.4 unit=bar
